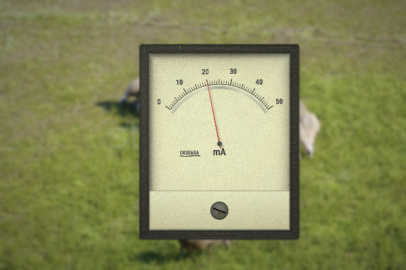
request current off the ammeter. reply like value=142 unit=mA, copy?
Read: value=20 unit=mA
